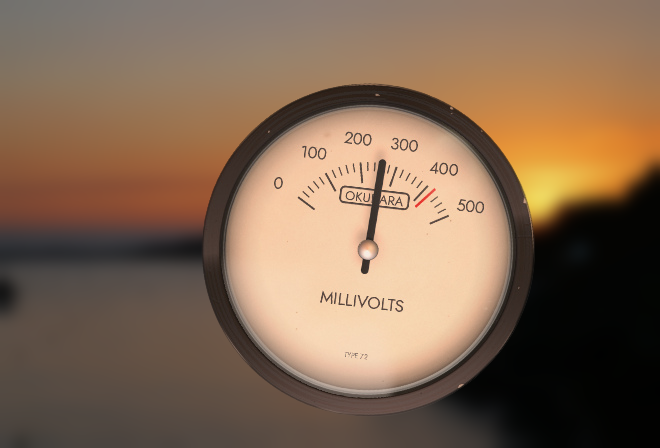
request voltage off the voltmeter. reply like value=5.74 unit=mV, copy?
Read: value=260 unit=mV
